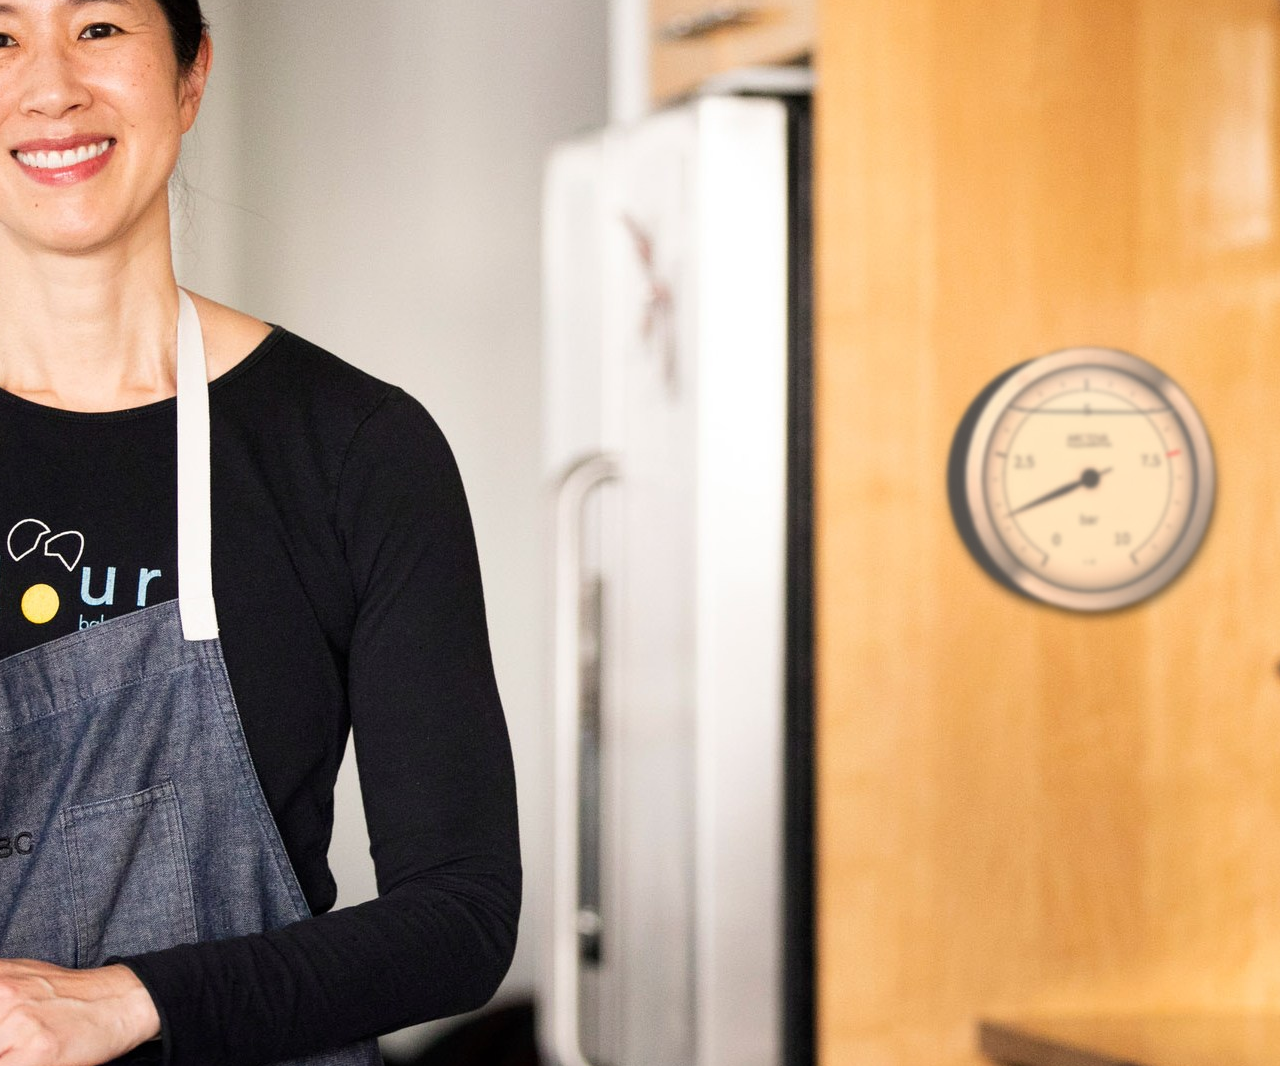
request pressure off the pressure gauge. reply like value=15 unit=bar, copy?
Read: value=1.25 unit=bar
